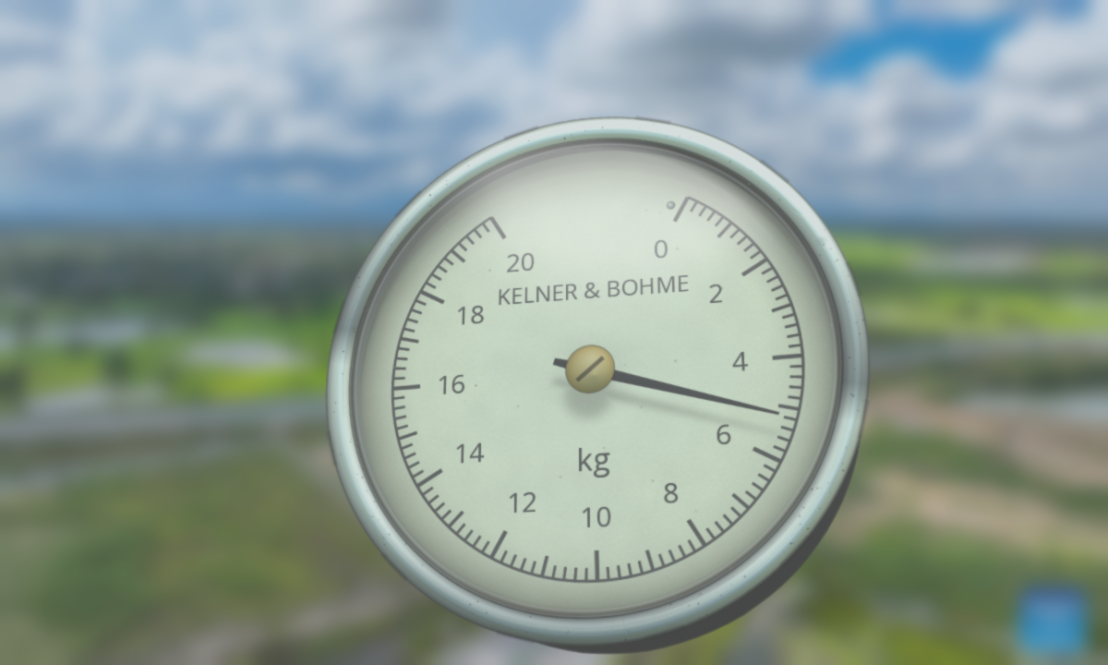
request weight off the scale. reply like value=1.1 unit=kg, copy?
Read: value=5.2 unit=kg
